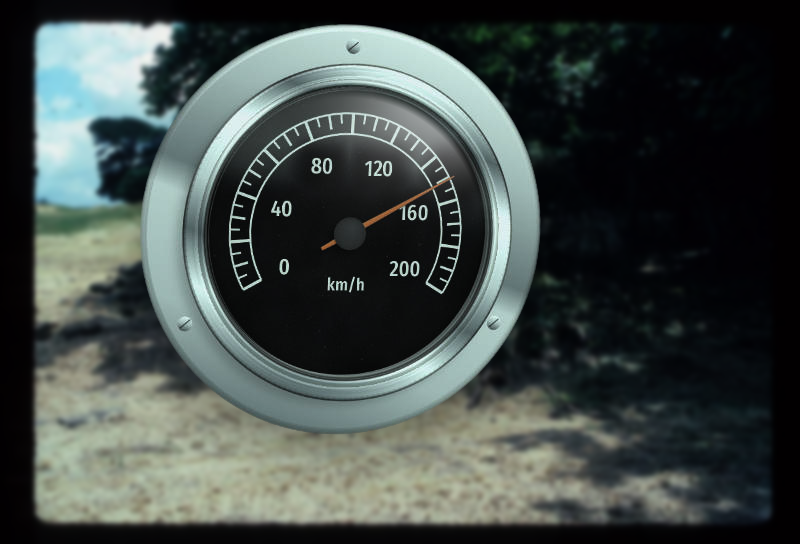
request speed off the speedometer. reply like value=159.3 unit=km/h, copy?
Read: value=150 unit=km/h
